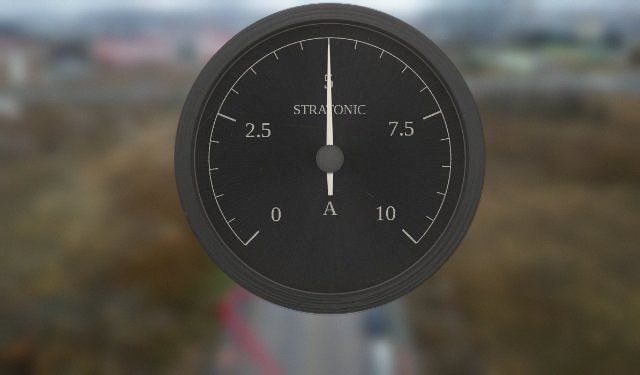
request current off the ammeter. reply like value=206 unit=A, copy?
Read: value=5 unit=A
